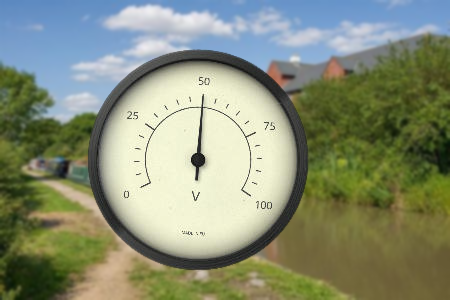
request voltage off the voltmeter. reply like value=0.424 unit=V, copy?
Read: value=50 unit=V
